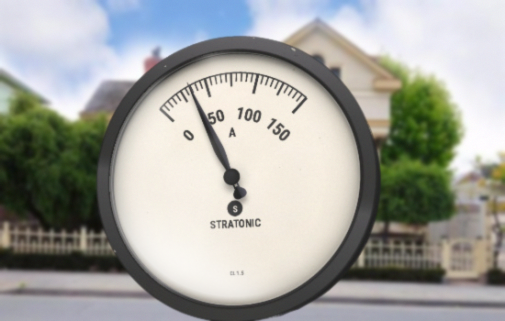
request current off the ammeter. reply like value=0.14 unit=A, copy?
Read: value=35 unit=A
